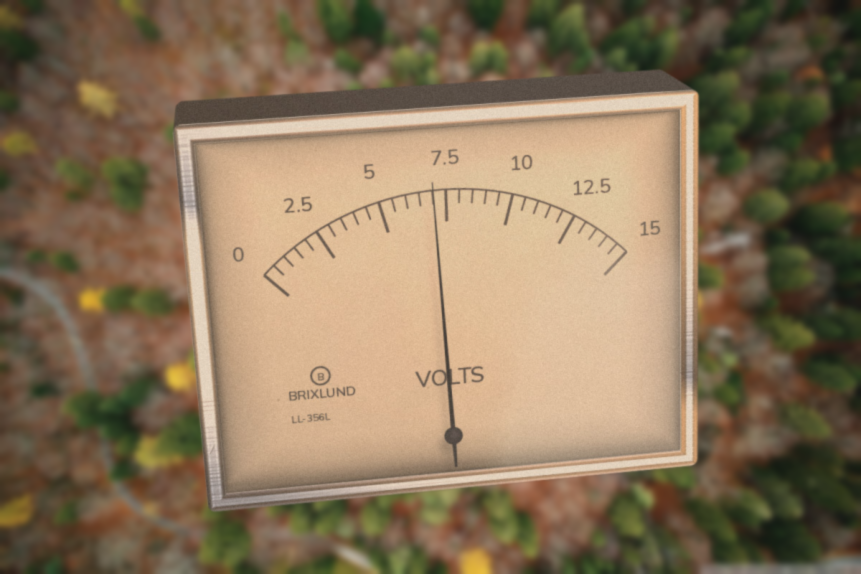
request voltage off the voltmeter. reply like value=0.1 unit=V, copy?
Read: value=7 unit=V
